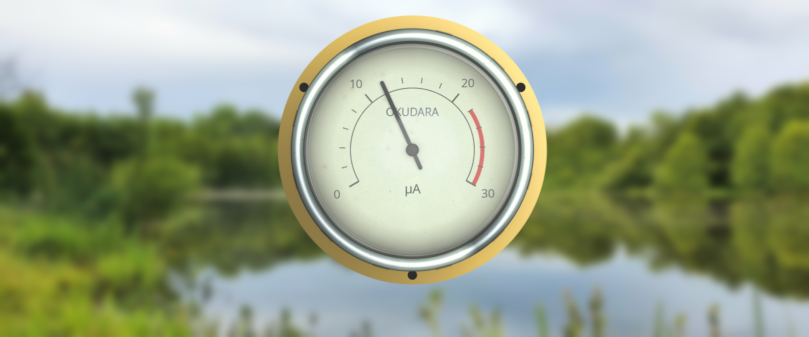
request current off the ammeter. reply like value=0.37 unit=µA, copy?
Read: value=12 unit=µA
